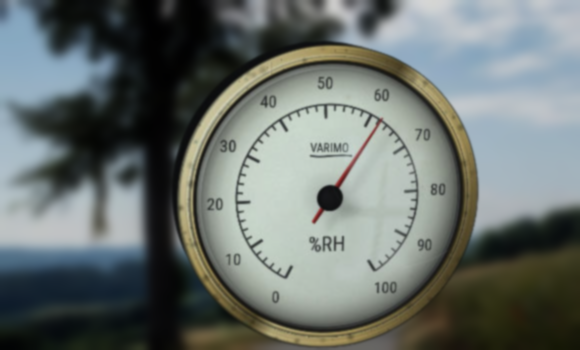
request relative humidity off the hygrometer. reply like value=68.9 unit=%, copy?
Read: value=62 unit=%
